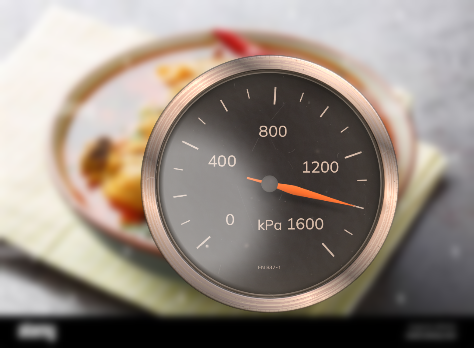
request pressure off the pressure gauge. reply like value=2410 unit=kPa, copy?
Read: value=1400 unit=kPa
